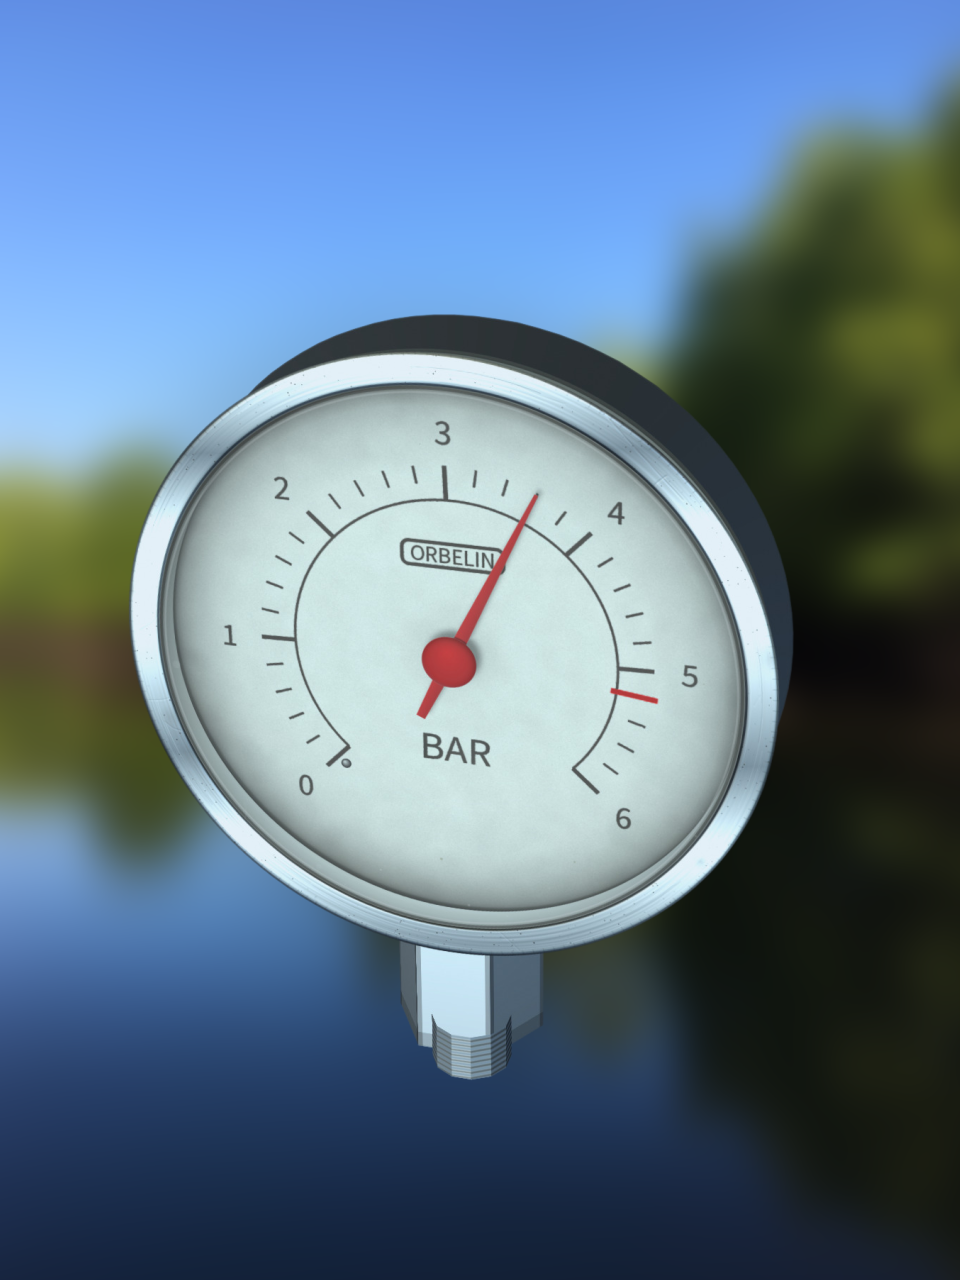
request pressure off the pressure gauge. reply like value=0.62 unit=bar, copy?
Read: value=3.6 unit=bar
